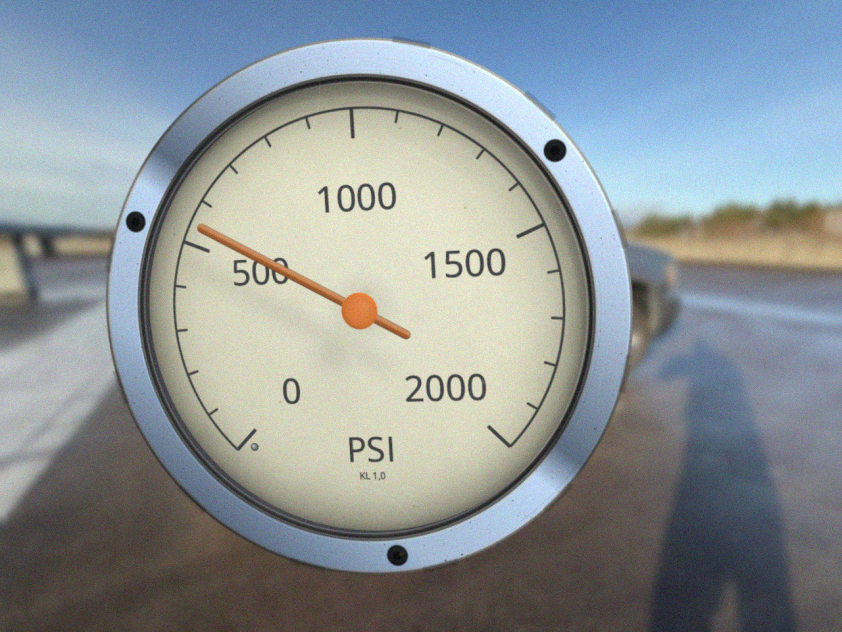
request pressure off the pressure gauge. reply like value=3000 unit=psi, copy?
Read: value=550 unit=psi
